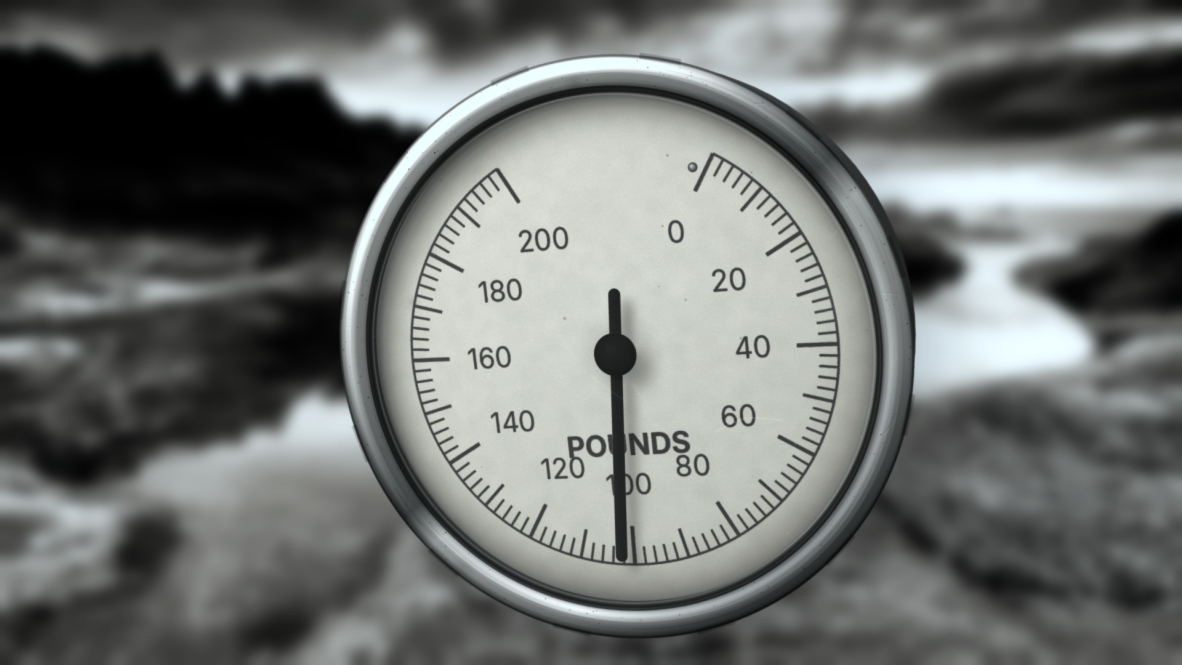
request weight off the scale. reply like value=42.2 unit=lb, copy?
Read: value=102 unit=lb
